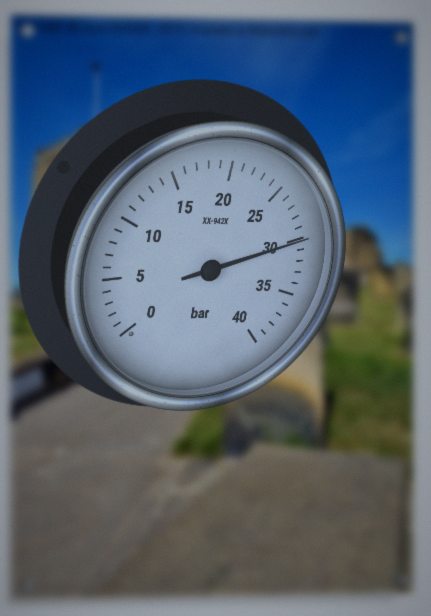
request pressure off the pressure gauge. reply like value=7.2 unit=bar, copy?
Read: value=30 unit=bar
